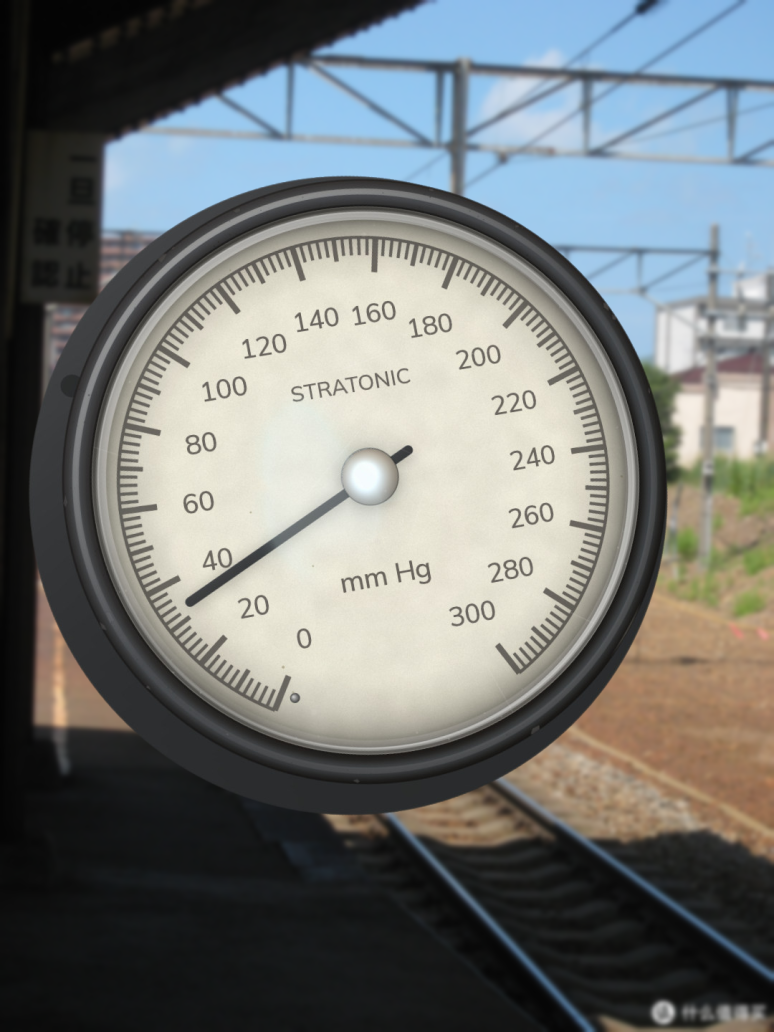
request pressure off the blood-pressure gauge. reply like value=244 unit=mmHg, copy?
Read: value=33 unit=mmHg
